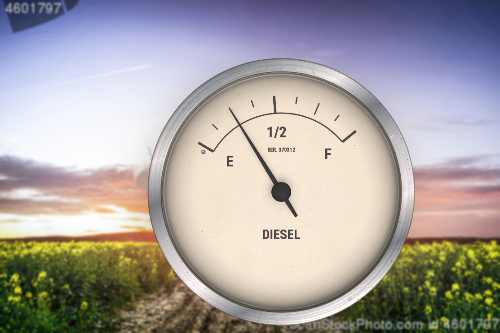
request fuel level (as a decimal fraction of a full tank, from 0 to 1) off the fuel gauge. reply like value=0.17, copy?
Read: value=0.25
